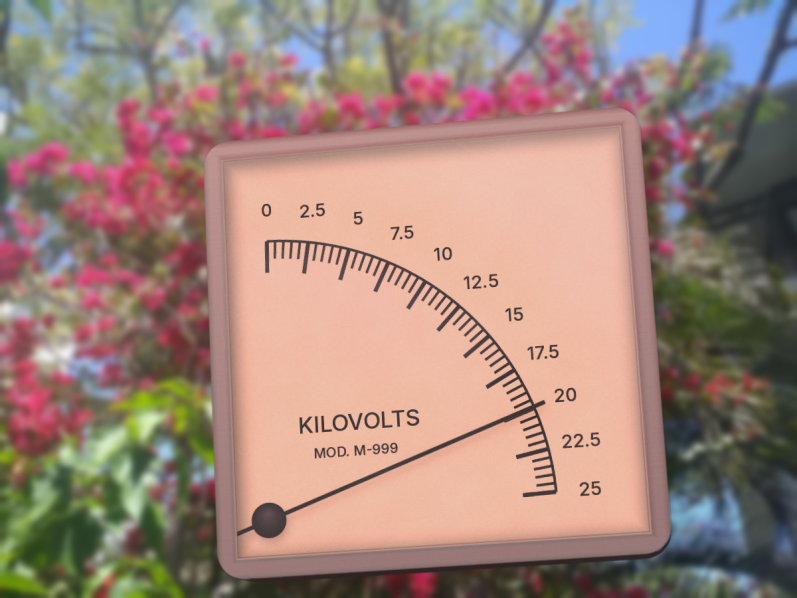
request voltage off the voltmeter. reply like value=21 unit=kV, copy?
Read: value=20 unit=kV
